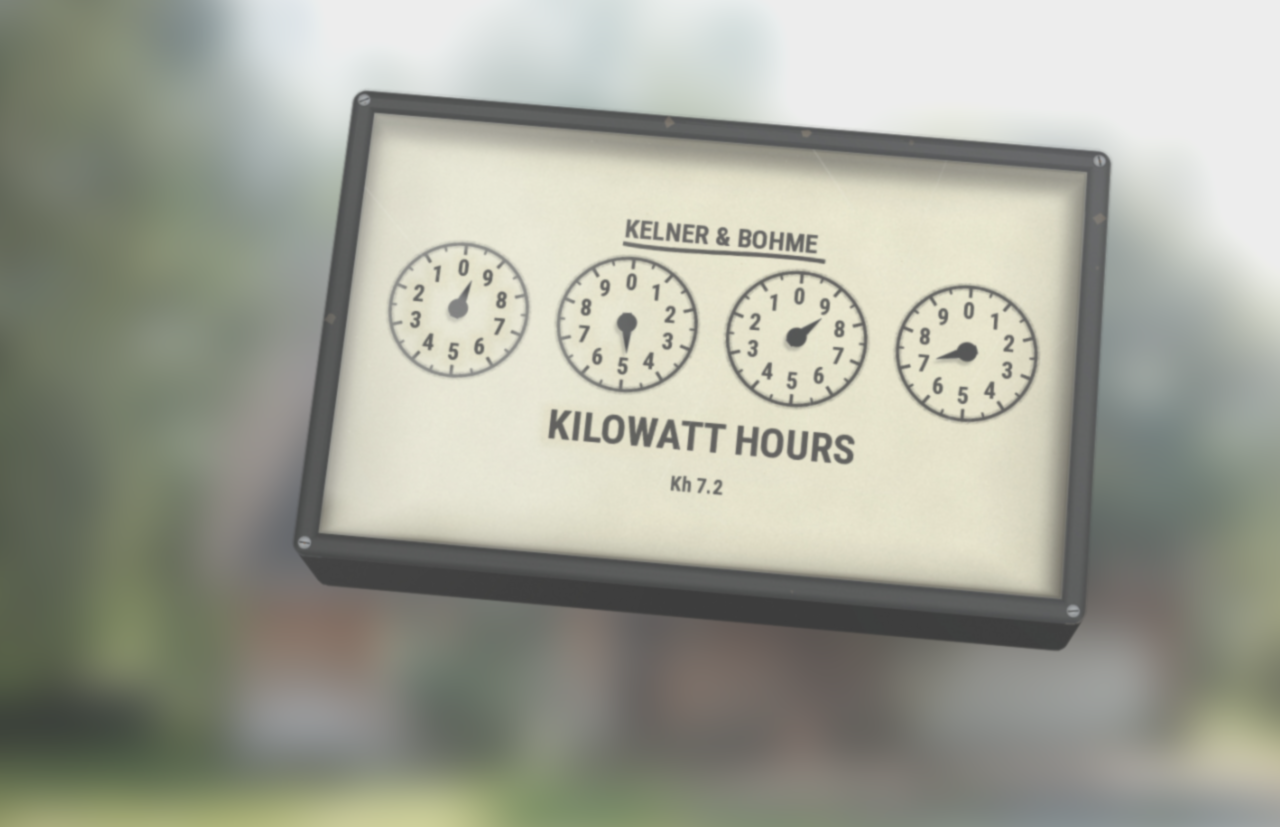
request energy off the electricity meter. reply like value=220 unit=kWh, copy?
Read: value=9487 unit=kWh
